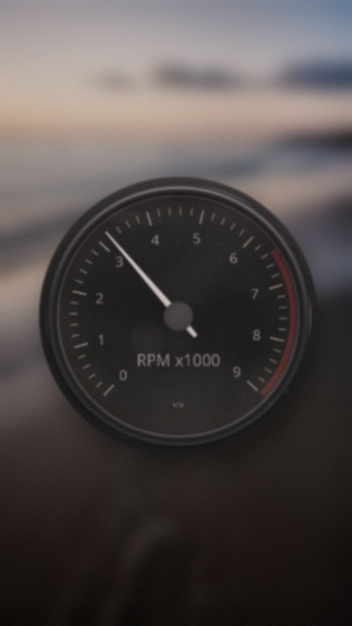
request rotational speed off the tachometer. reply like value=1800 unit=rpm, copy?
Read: value=3200 unit=rpm
